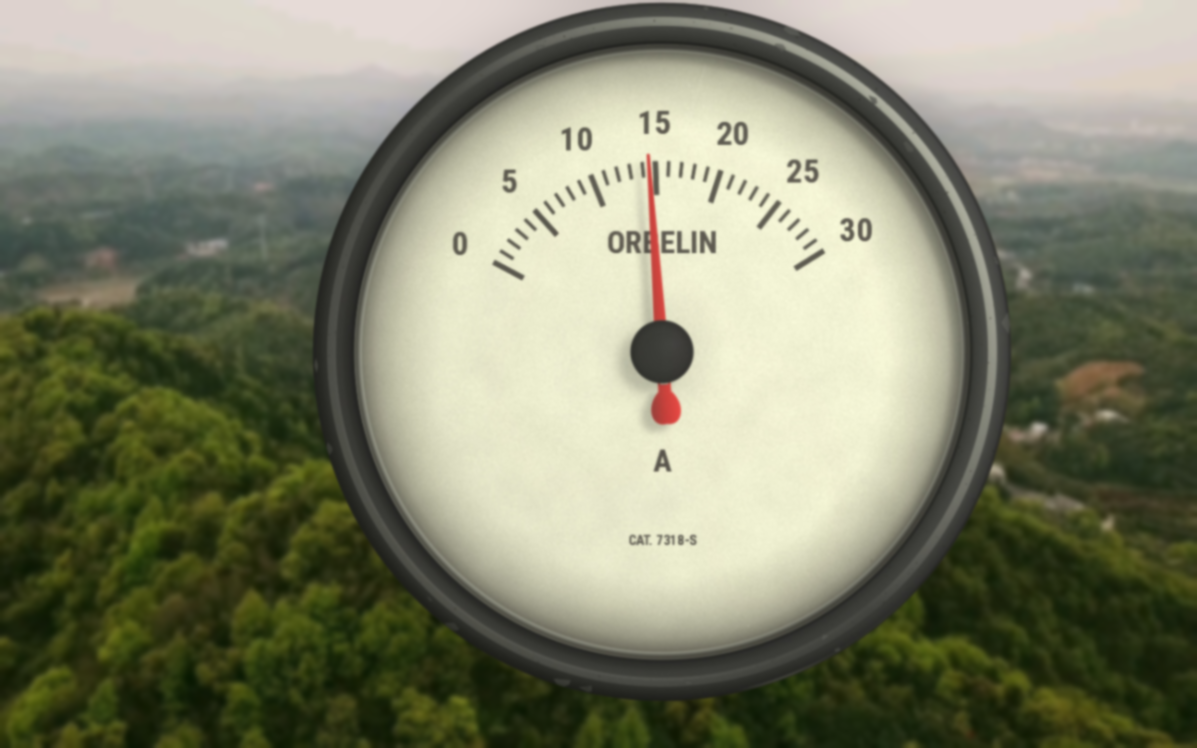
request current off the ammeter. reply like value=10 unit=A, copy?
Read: value=14.5 unit=A
